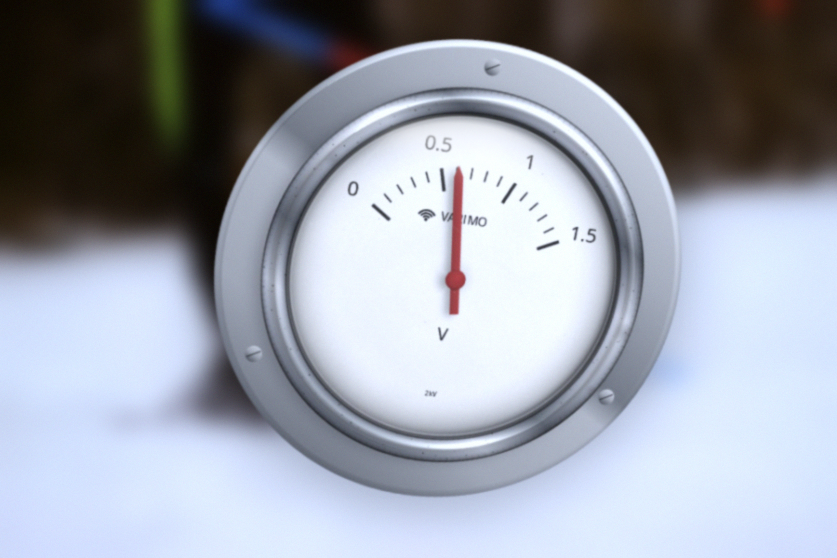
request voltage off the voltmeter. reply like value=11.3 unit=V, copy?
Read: value=0.6 unit=V
